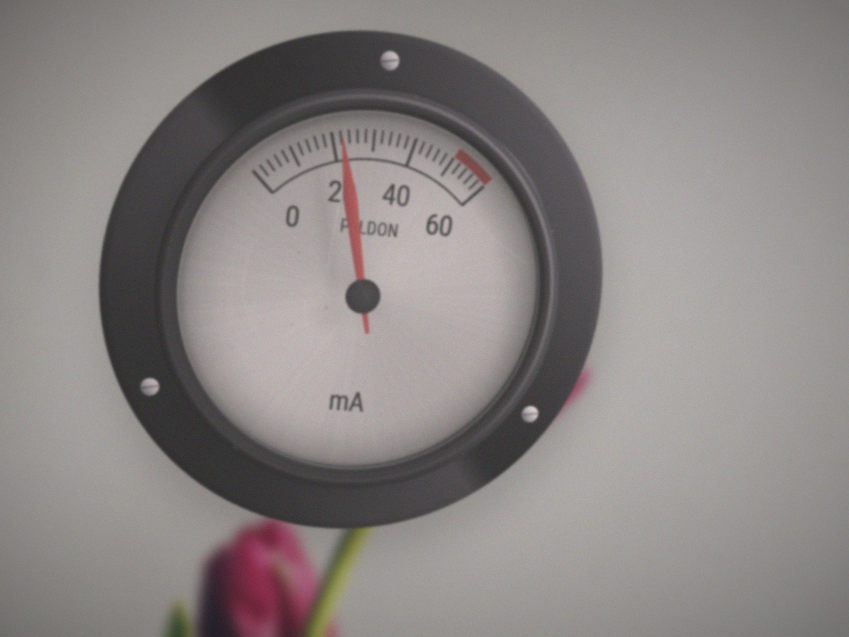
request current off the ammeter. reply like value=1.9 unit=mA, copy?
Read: value=22 unit=mA
